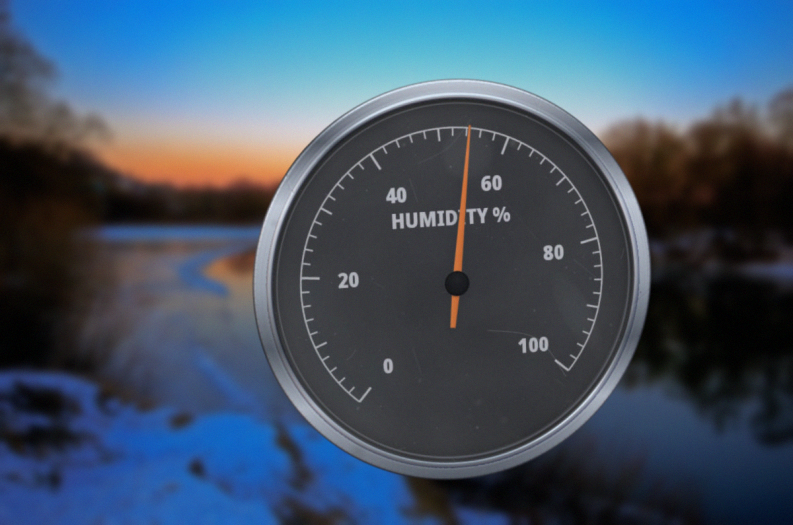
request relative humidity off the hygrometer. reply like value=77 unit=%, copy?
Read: value=54 unit=%
